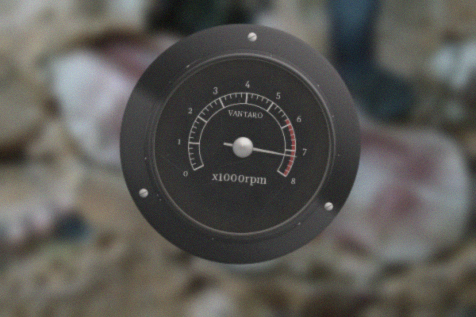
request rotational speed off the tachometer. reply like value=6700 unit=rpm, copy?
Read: value=7200 unit=rpm
